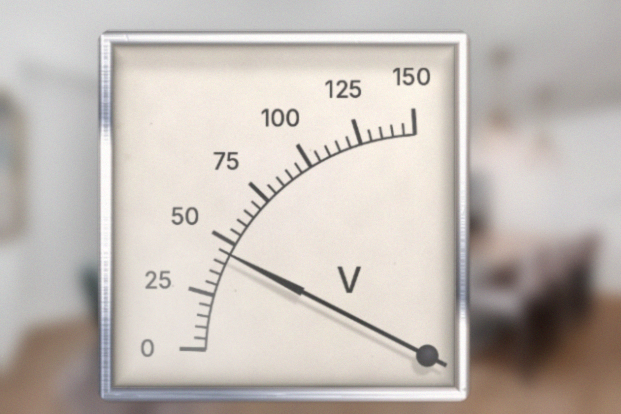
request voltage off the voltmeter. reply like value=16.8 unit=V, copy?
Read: value=45 unit=V
